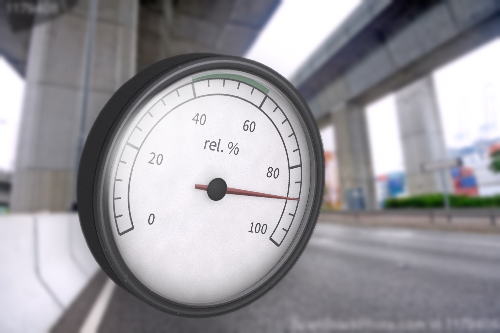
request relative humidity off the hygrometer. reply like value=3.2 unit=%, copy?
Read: value=88 unit=%
